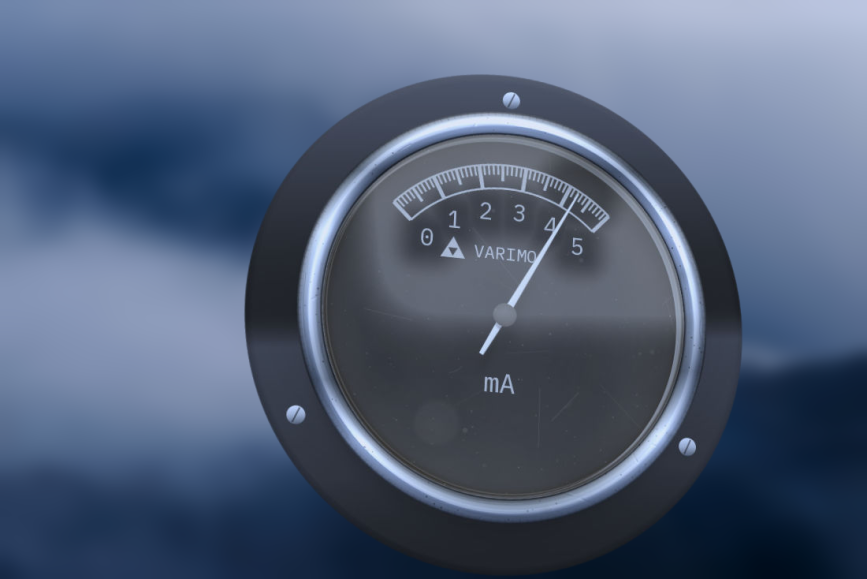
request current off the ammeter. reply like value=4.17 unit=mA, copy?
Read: value=4.2 unit=mA
